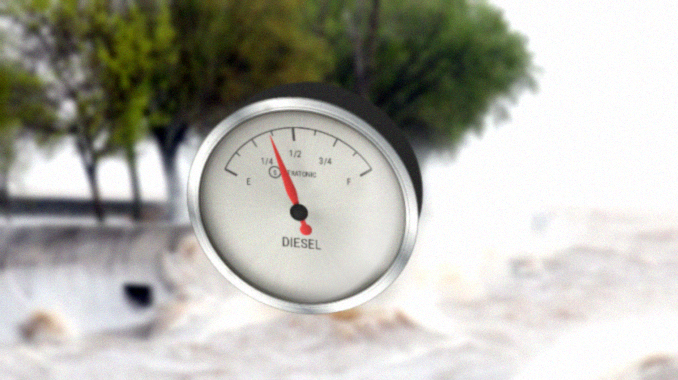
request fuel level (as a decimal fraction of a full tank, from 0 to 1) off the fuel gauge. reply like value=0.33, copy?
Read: value=0.375
